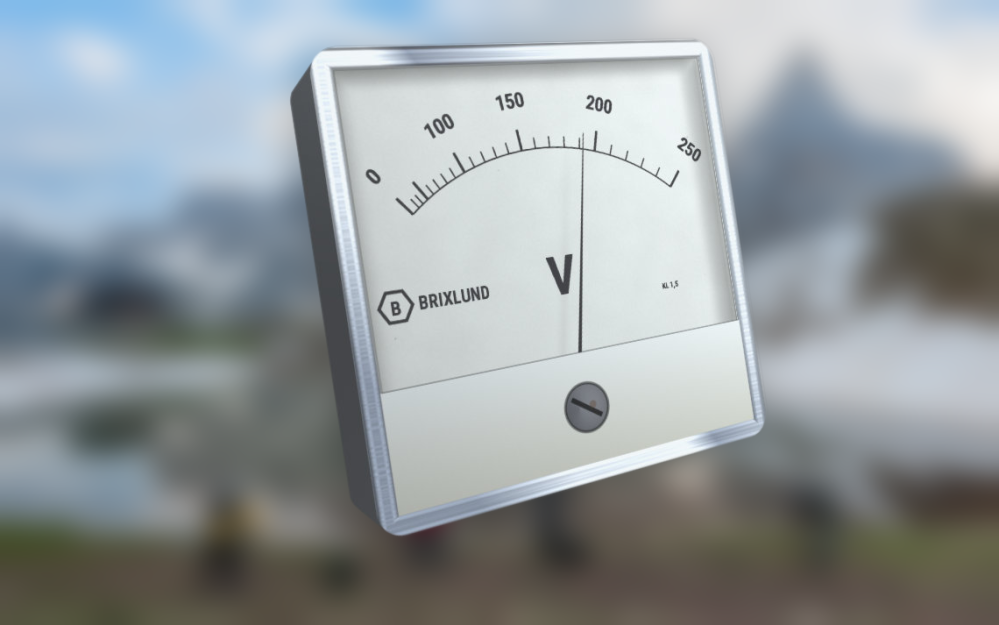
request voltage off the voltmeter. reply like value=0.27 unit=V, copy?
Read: value=190 unit=V
